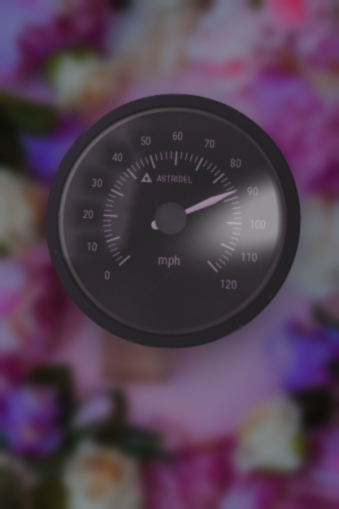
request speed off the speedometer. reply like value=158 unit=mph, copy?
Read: value=88 unit=mph
